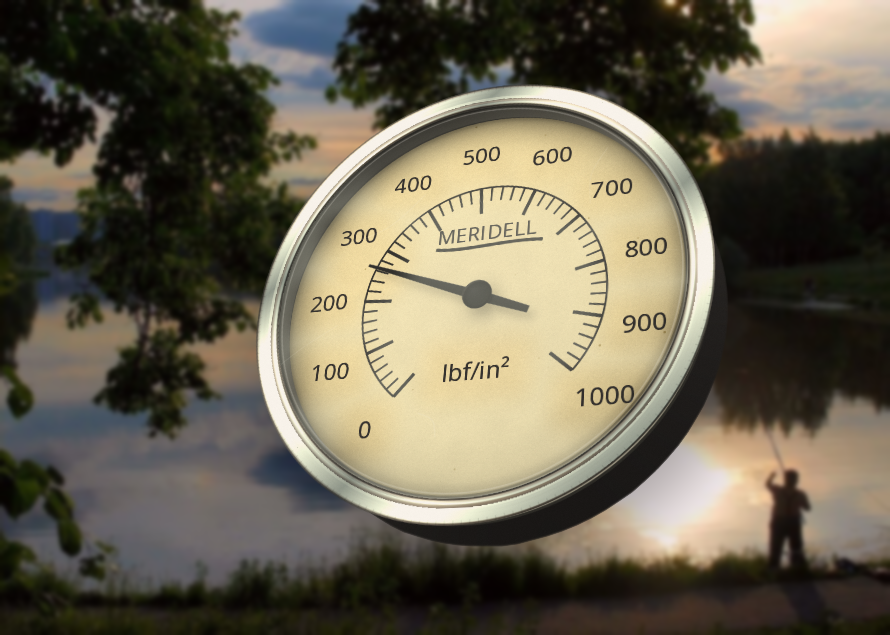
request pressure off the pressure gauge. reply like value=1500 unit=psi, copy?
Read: value=260 unit=psi
